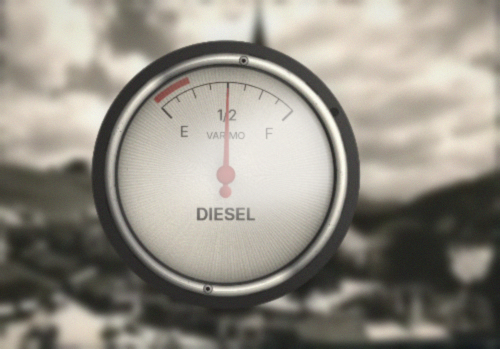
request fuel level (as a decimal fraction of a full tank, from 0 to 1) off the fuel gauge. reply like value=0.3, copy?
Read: value=0.5
